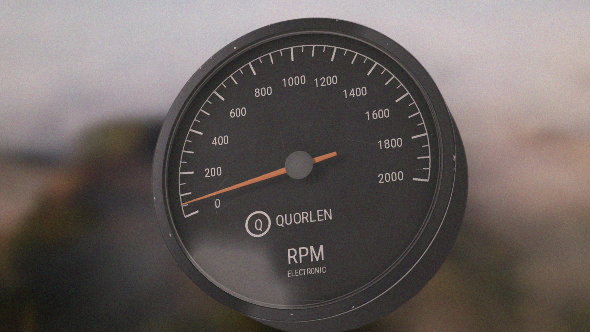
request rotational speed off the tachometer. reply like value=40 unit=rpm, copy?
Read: value=50 unit=rpm
